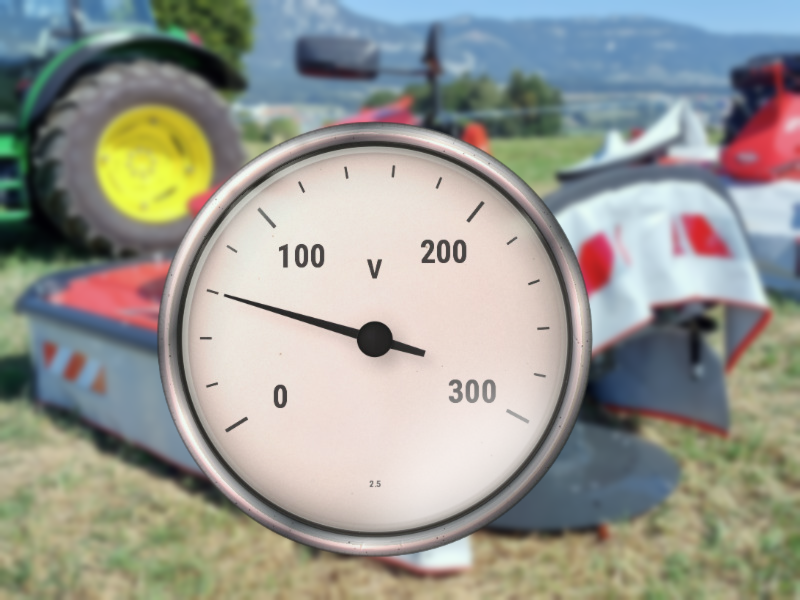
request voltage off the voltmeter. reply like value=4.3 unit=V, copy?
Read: value=60 unit=V
